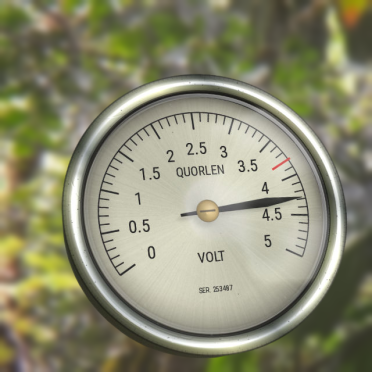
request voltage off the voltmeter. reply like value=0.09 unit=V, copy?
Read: value=4.3 unit=V
